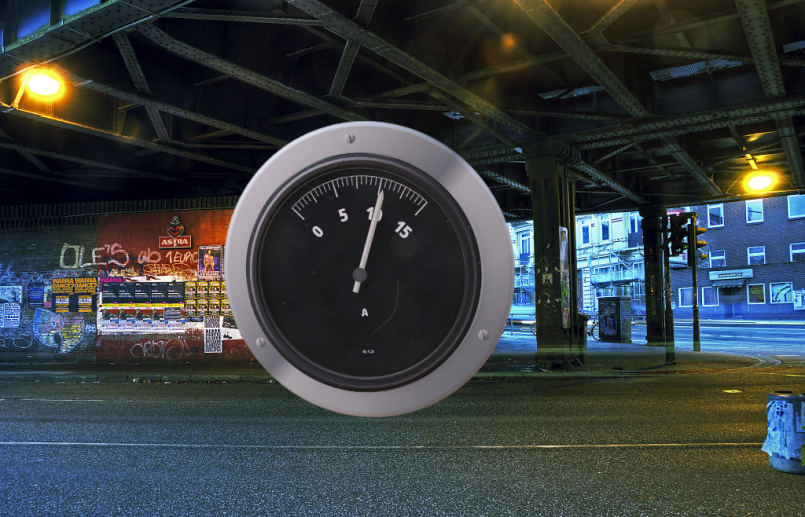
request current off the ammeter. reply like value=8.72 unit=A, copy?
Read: value=10.5 unit=A
